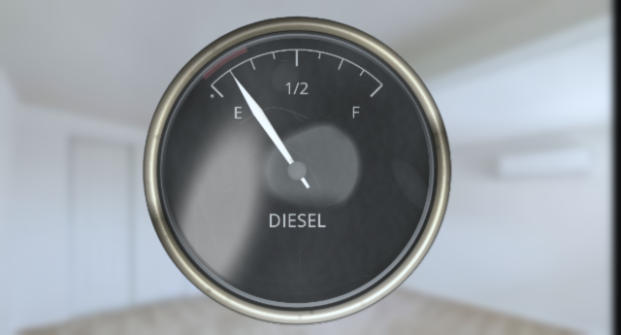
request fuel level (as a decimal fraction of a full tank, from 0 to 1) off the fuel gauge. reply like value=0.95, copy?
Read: value=0.125
